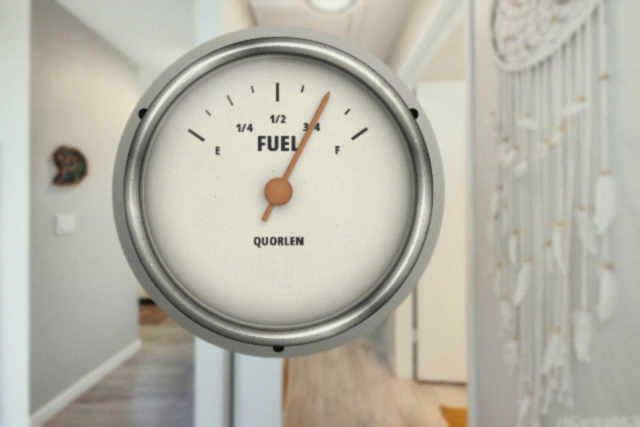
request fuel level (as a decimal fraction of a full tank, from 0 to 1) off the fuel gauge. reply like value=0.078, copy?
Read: value=0.75
